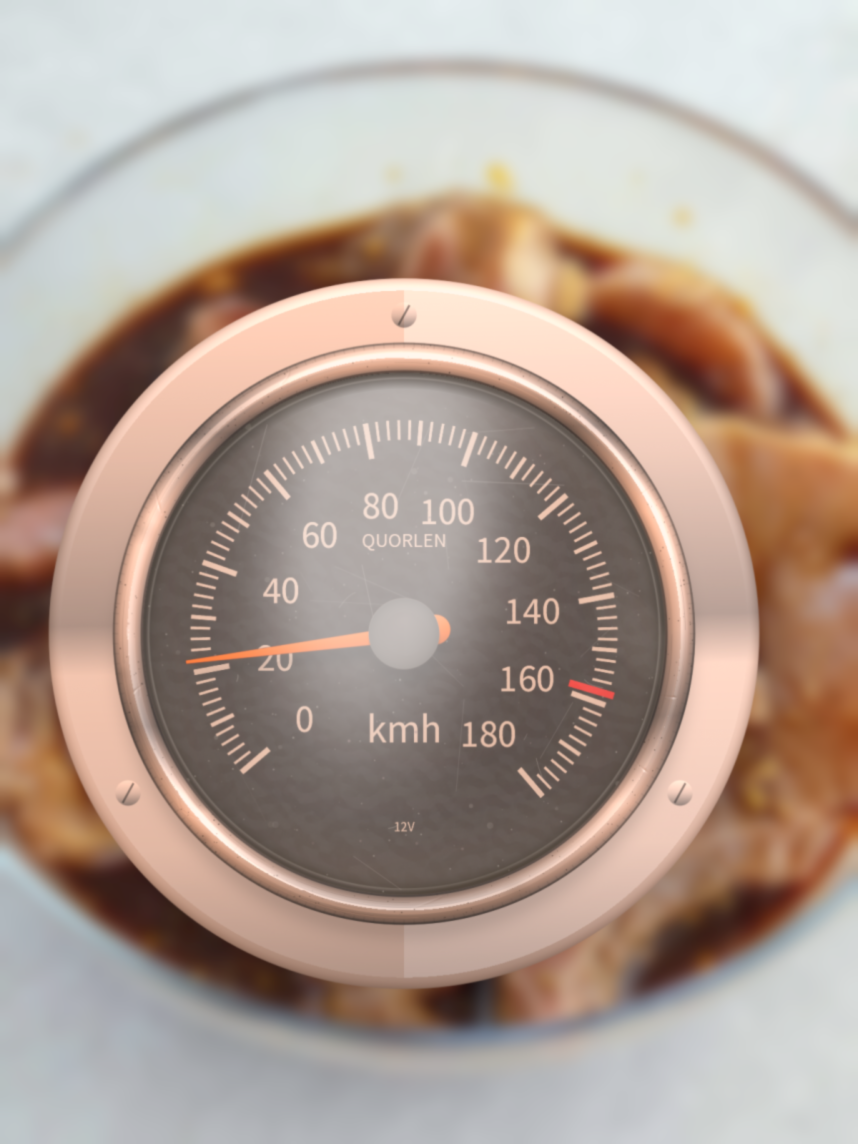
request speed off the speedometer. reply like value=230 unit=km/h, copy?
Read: value=22 unit=km/h
